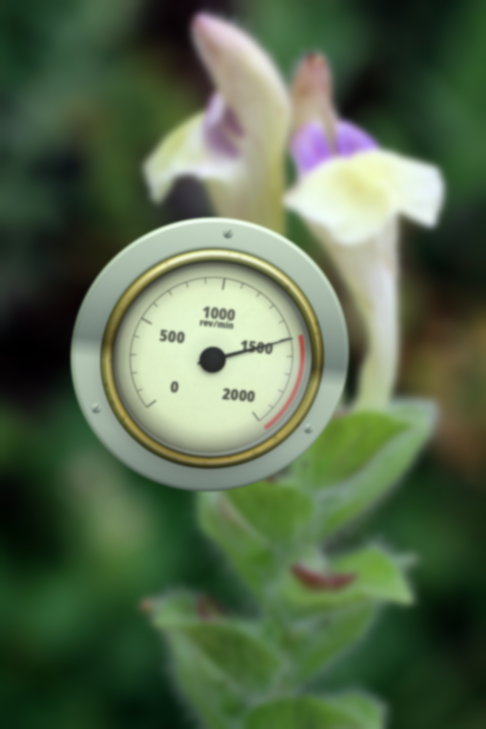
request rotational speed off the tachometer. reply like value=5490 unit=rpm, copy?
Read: value=1500 unit=rpm
